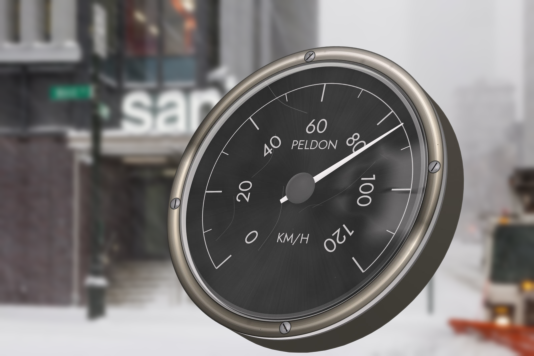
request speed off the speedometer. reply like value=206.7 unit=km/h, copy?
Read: value=85 unit=km/h
